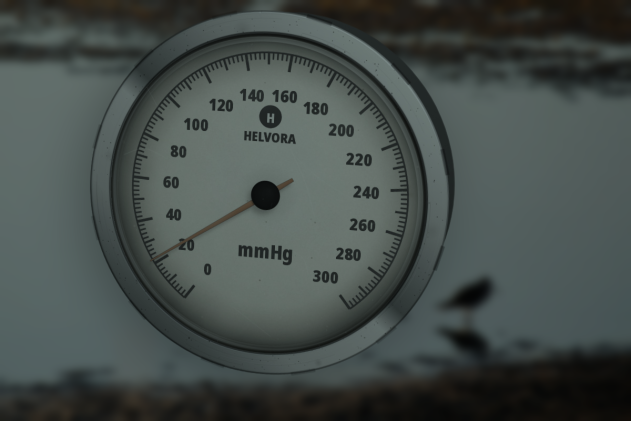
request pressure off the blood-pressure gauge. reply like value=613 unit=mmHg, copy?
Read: value=22 unit=mmHg
